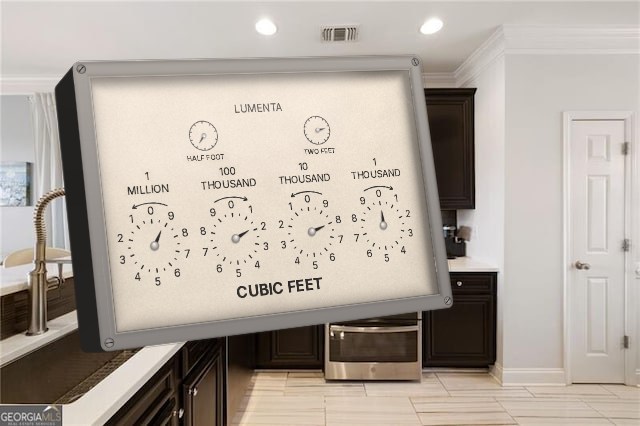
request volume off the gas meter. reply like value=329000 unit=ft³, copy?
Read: value=918000 unit=ft³
